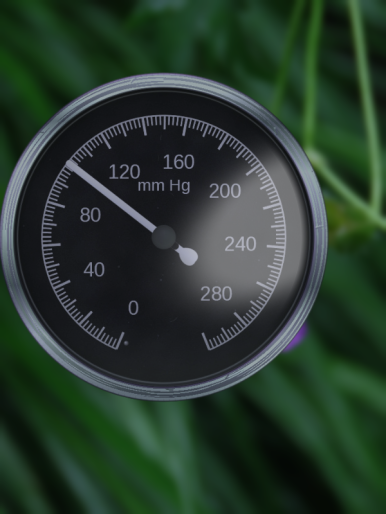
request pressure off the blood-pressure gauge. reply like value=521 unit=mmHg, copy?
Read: value=100 unit=mmHg
